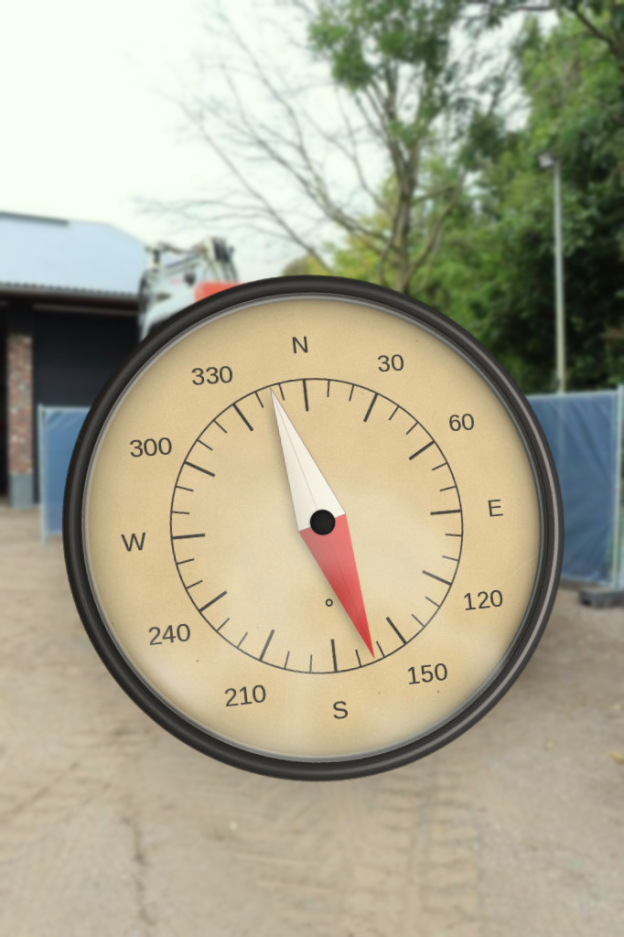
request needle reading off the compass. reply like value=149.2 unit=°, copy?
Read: value=165 unit=°
